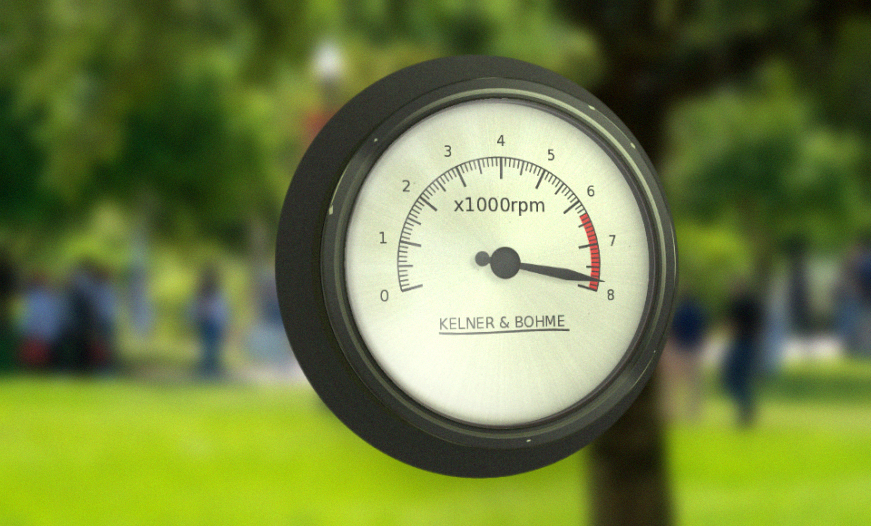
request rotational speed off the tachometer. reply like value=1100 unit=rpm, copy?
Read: value=7800 unit=rpm
